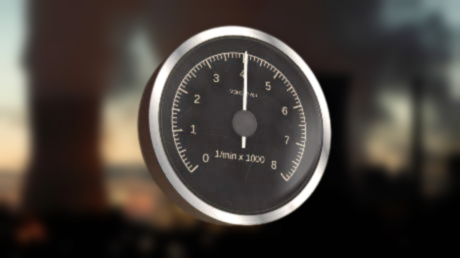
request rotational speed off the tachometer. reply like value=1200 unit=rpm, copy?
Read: value=4000 unit=rpm
